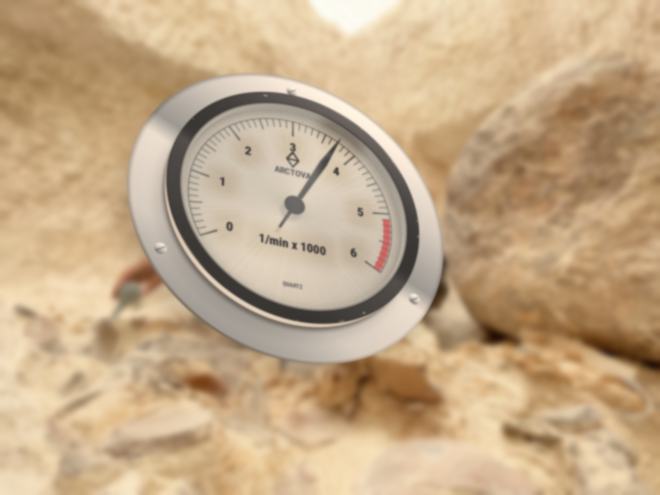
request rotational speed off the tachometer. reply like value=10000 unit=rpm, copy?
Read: value=3700 unit=rpm
